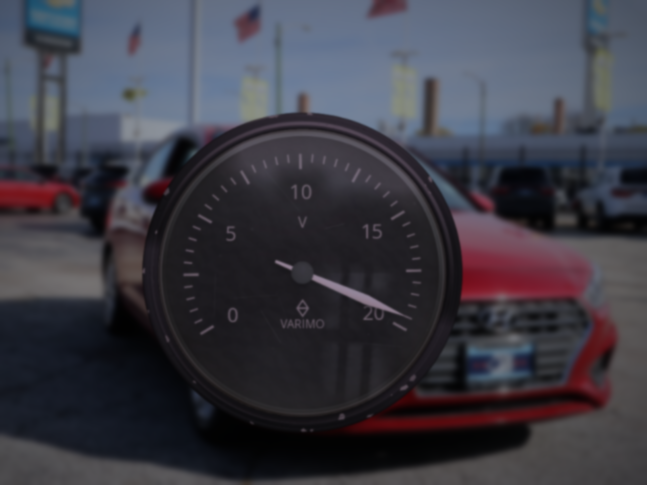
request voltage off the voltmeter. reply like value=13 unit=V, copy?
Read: value=19.5 unit=V
